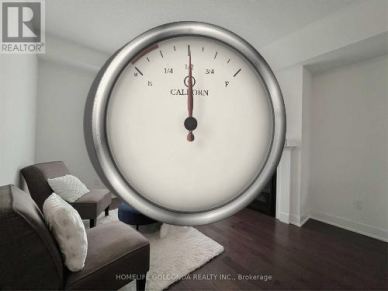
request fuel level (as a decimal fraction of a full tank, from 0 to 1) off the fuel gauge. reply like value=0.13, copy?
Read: value=0.5
